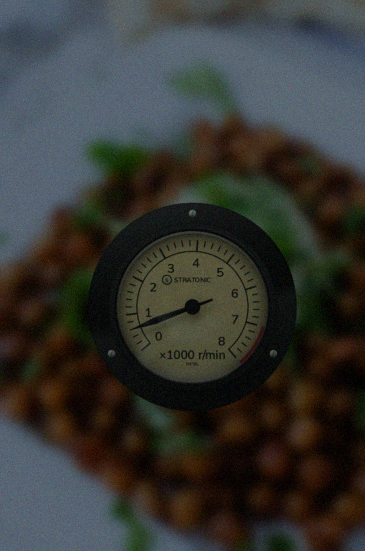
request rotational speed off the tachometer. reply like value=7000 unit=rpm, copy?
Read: value=600 unit=rpm
